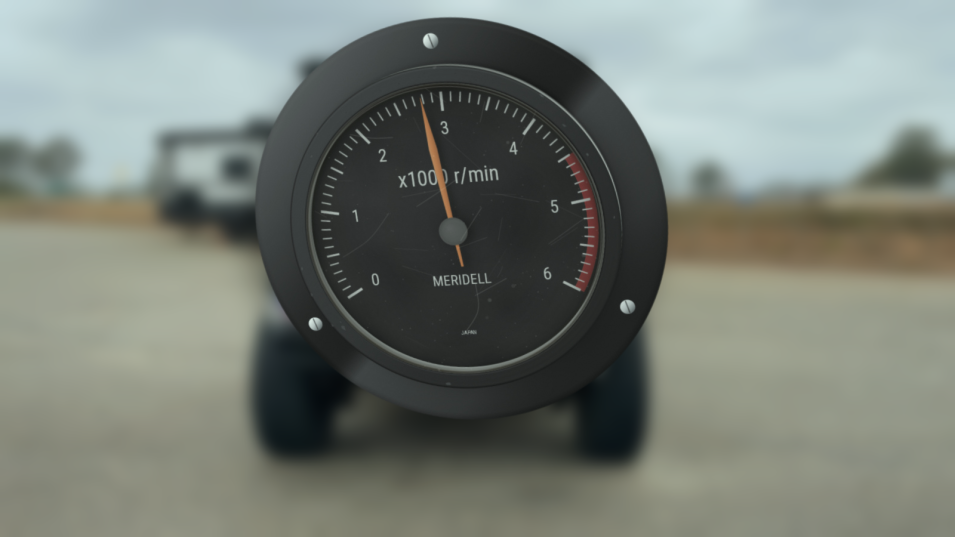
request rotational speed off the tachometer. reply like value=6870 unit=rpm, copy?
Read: value=2800 unit=rpm
